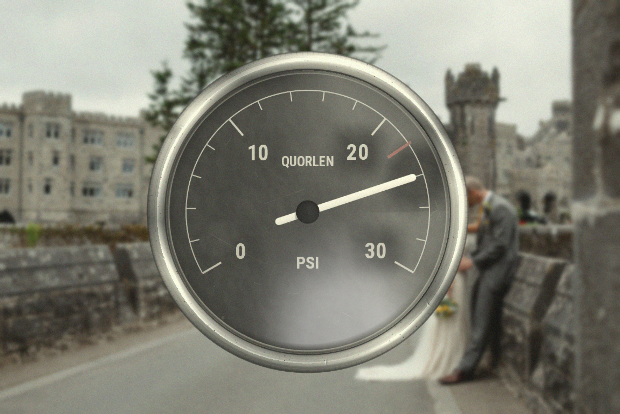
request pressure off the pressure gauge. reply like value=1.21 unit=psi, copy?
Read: value=24 unit=psi
